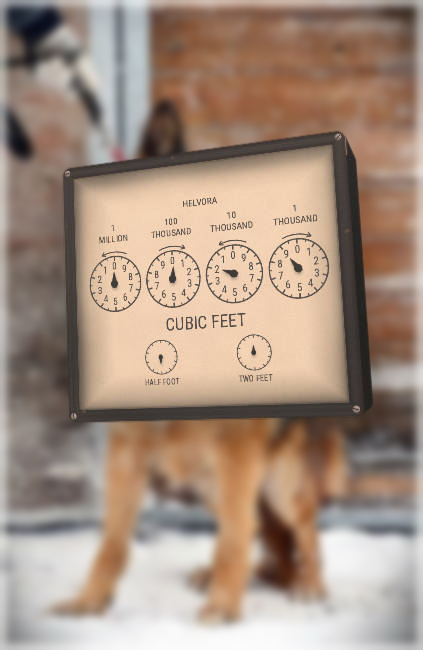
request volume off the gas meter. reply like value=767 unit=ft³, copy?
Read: value=1900 unit=ft³
